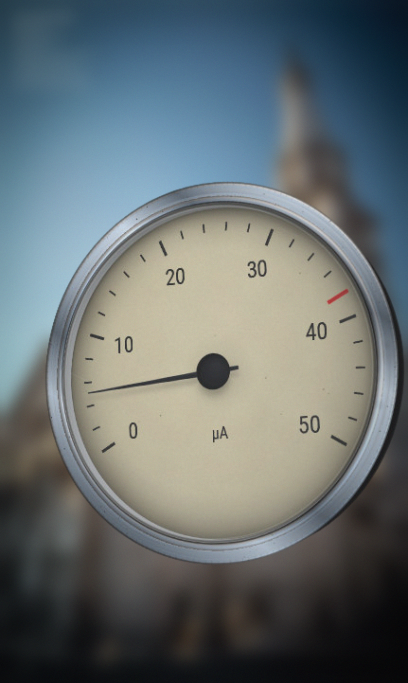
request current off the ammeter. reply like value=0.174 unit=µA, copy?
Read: value=5 unit=µA
